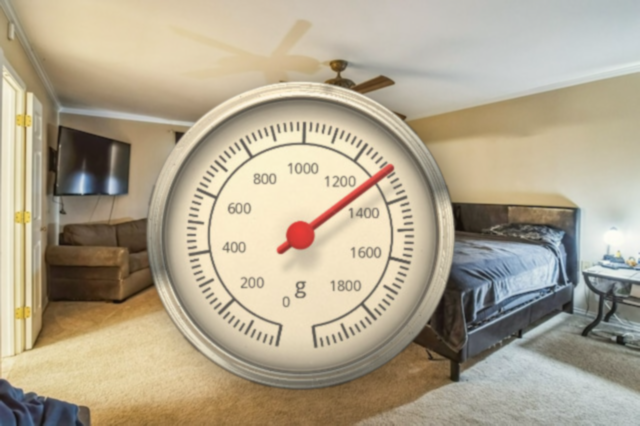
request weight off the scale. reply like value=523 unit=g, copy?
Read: value=1300 unit=g
